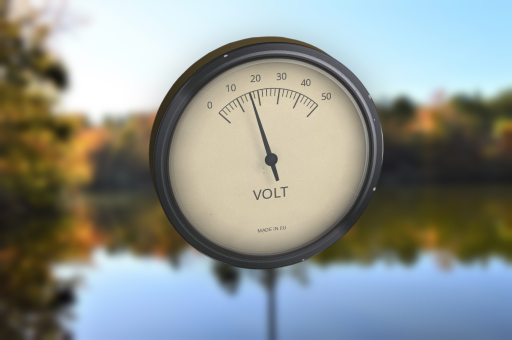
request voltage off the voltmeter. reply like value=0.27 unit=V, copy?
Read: value=16 unit=V
